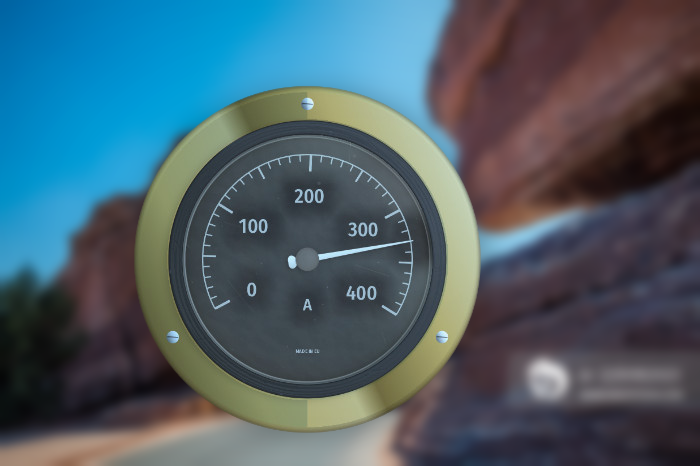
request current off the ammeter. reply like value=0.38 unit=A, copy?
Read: value=330 unit=A
